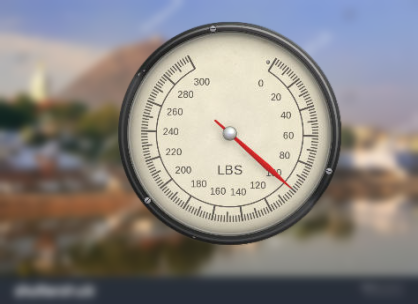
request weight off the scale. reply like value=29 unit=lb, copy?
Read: value=100 unit=lb
